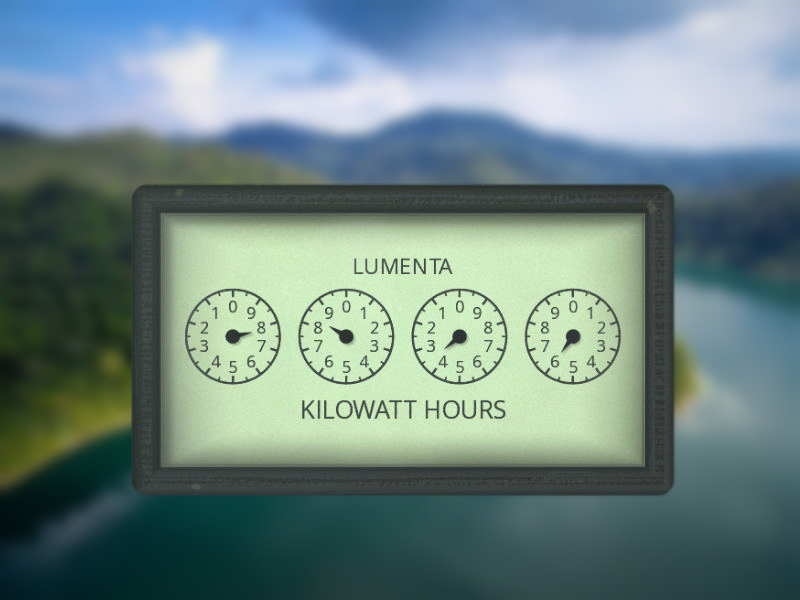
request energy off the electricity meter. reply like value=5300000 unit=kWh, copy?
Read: value=7836 unit=kWh
